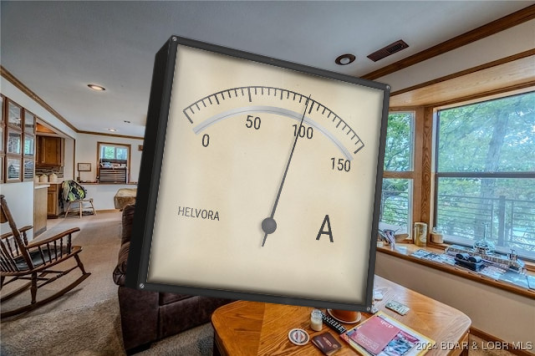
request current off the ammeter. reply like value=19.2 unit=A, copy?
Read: value=95 unit=A
